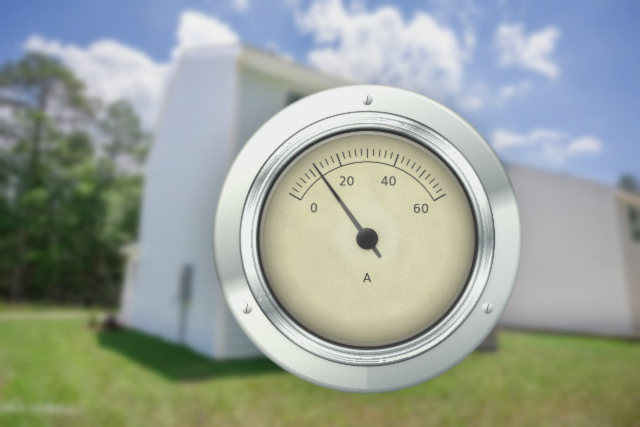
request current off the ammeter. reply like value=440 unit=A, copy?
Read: value=12 unit=A
